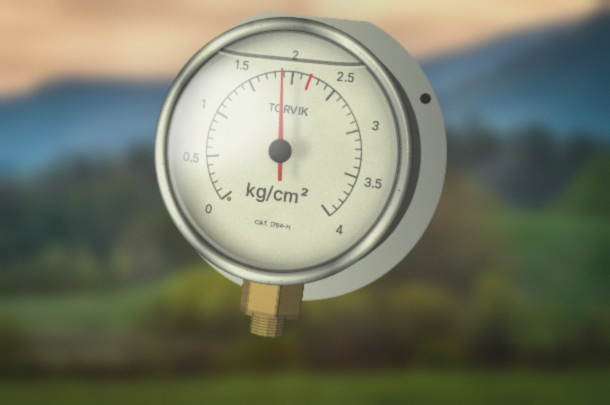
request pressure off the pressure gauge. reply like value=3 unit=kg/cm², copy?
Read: value=1.9 unit=kg/cm²
